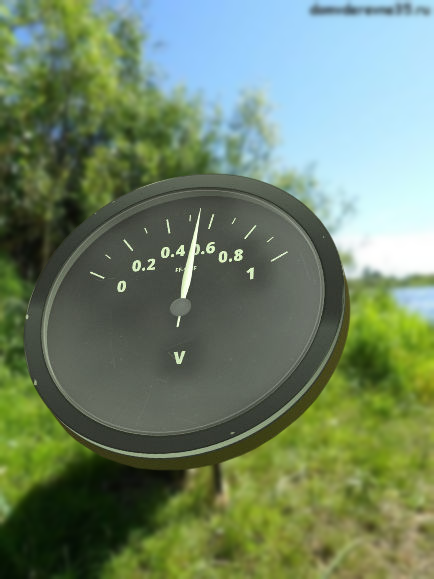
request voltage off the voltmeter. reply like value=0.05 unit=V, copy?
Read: value=0.55 unit=V
